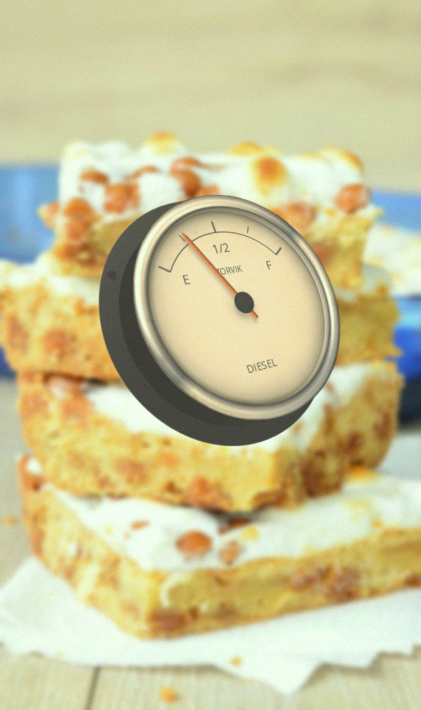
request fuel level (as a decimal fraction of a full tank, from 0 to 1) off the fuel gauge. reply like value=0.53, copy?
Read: value=0.25
